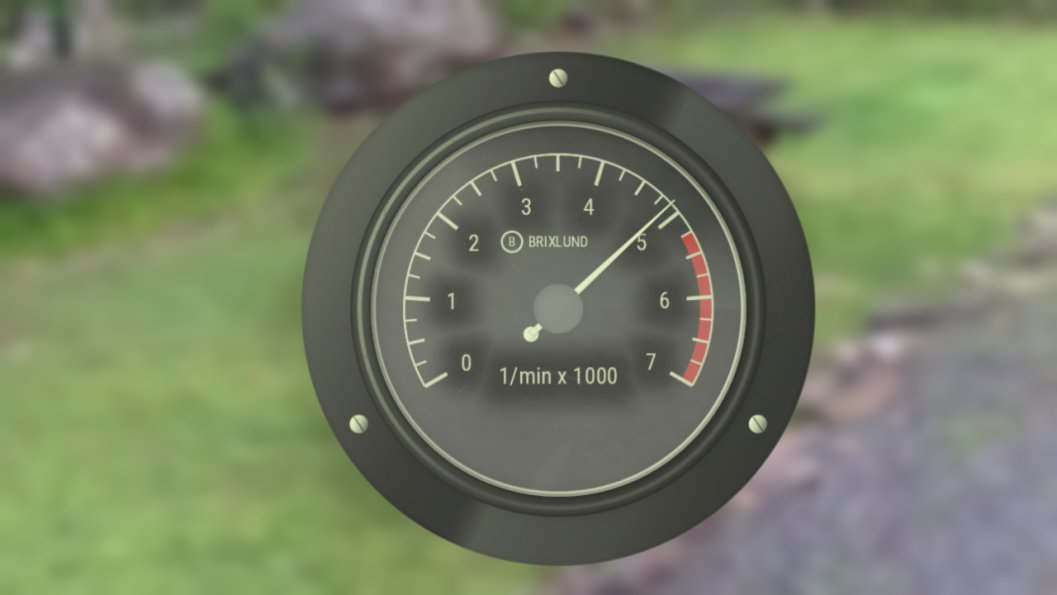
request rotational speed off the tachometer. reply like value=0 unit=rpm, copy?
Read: value=4875 unit=rpm
